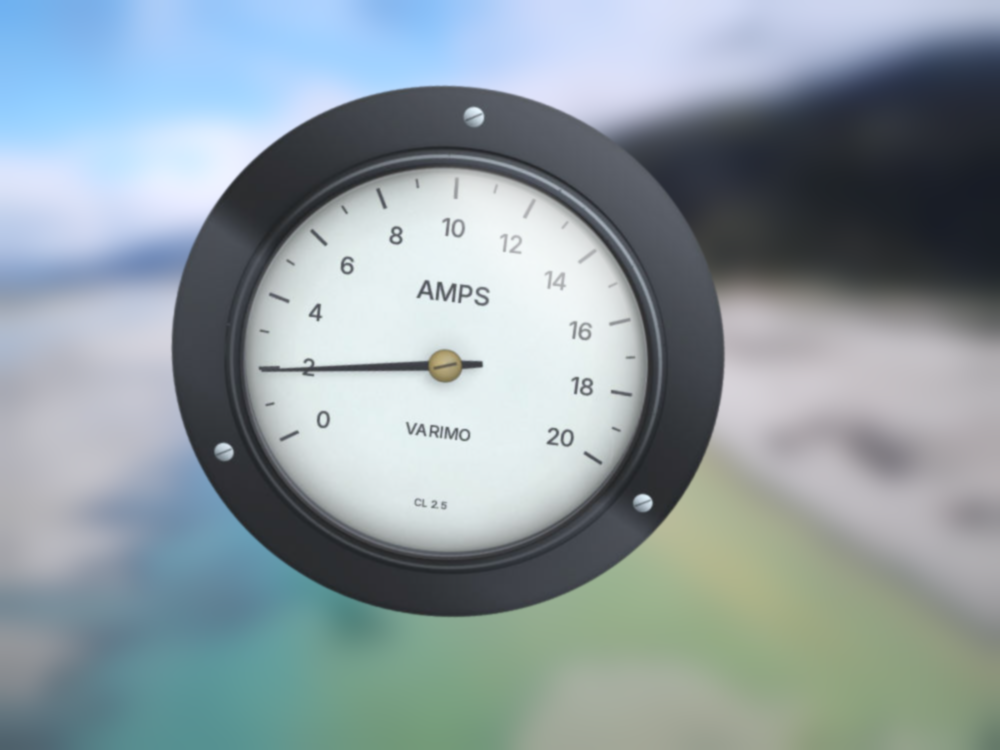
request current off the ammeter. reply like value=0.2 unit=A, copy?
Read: value=2 unit=A
